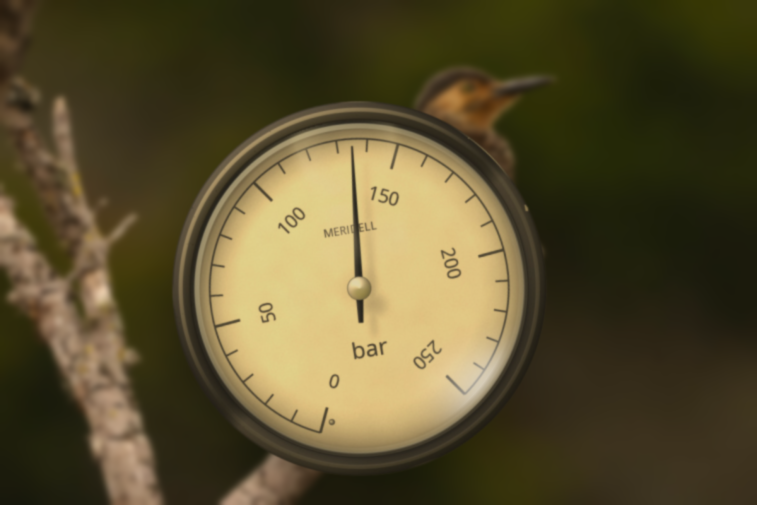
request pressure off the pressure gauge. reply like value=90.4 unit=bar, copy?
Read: value=135 unit=bar
